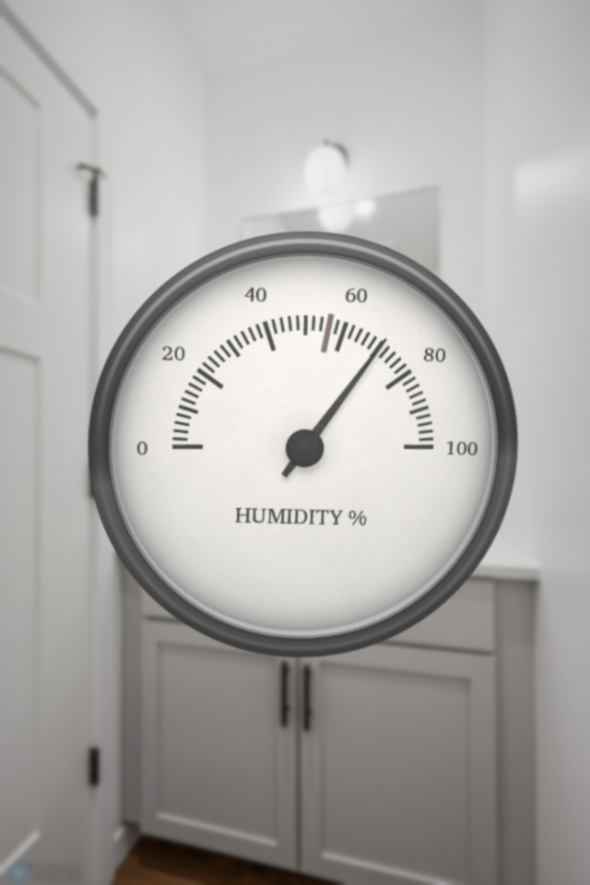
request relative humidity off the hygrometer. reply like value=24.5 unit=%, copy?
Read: value=70 unit=%
